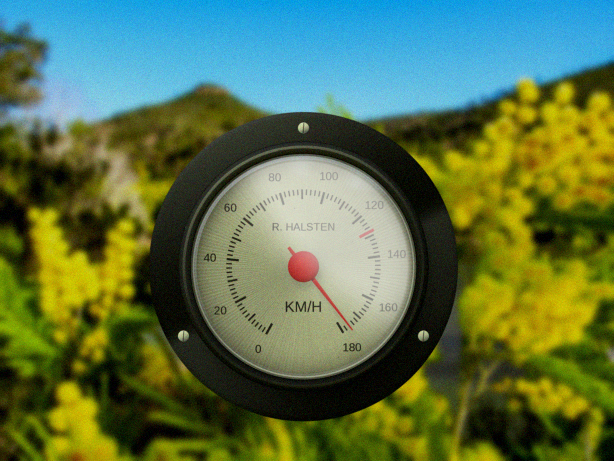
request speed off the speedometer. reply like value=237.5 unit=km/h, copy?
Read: value=176 unit=km/h
